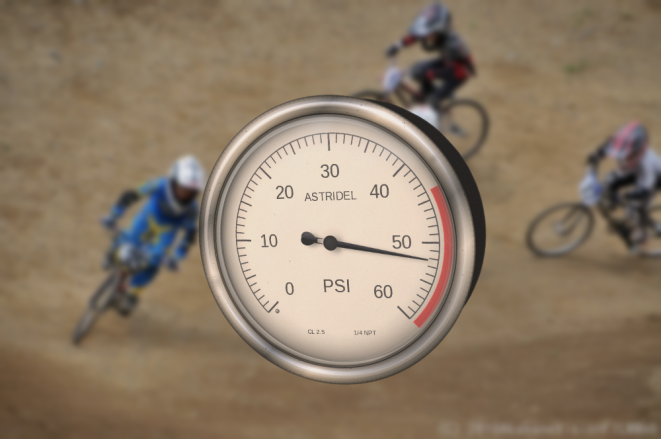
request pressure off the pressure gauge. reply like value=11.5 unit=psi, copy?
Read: value=52 unit=psi
